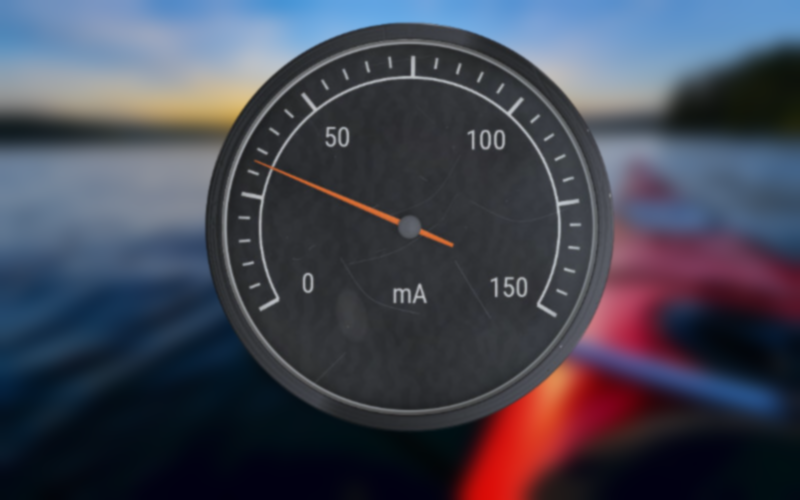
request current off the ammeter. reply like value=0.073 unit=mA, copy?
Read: value=32.5 unit=mA
